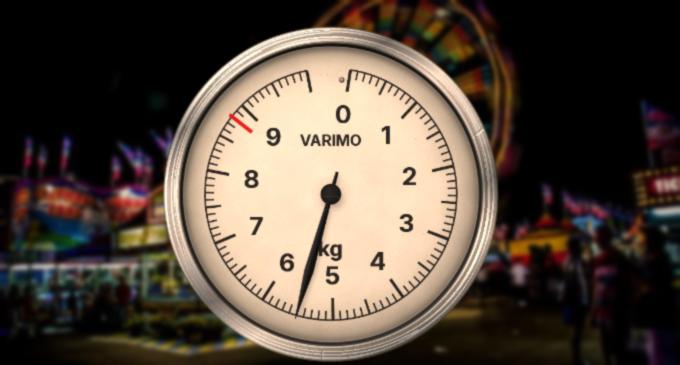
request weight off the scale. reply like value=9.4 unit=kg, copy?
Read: value=5.5 unit=kg
